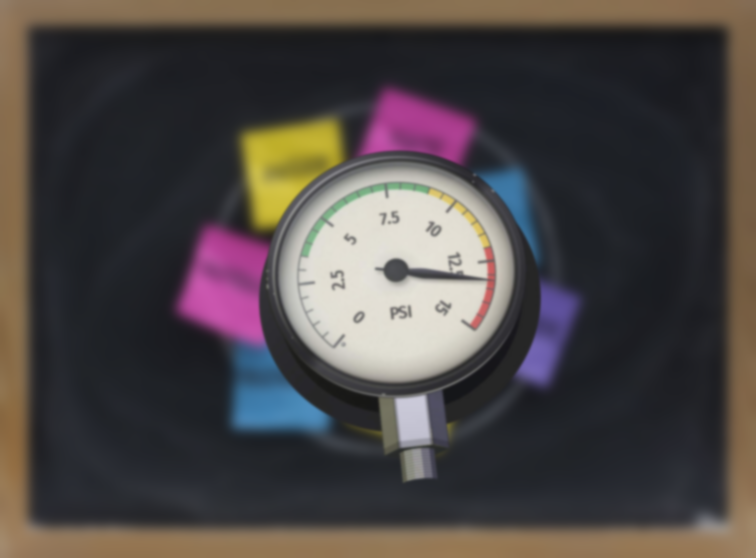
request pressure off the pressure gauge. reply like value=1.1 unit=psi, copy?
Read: value=13.25 unit=psi
